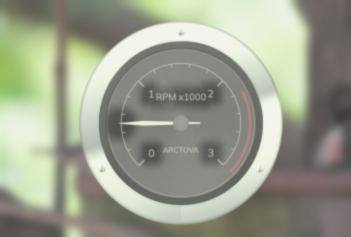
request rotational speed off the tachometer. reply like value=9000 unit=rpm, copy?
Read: value=500 unit=rpm
